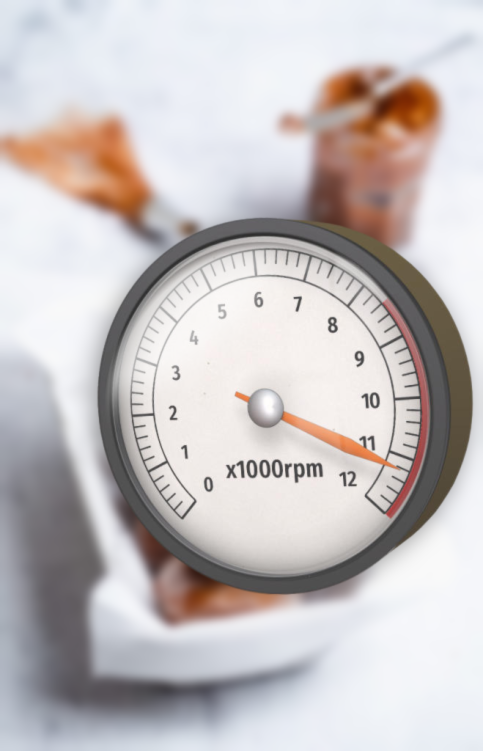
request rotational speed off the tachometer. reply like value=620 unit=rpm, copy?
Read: value=11200 unit=rpm
